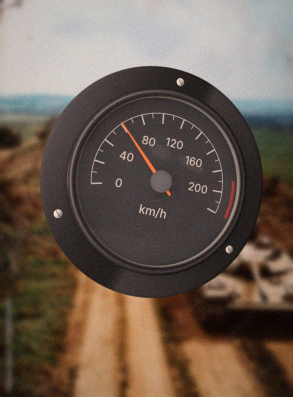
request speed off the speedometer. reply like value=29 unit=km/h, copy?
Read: value=60 unit=km/h
